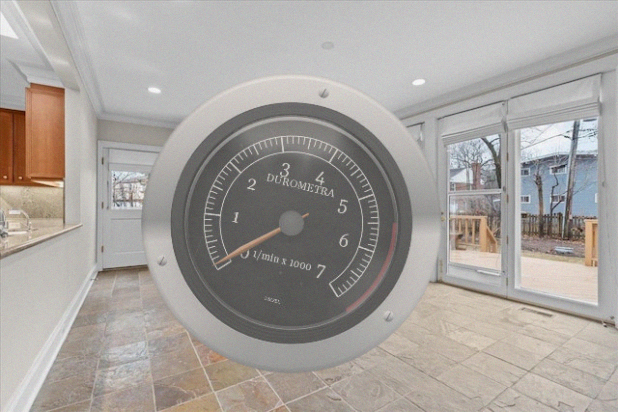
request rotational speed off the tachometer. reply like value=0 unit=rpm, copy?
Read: value=100 unit=rpm
